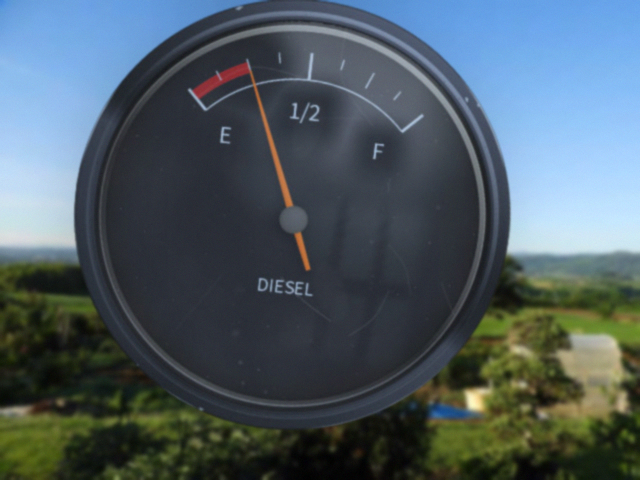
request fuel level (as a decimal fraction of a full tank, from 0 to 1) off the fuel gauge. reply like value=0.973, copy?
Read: value=0.25
